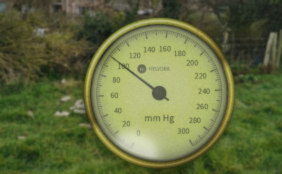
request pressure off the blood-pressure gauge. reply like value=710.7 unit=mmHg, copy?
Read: value=100 unit=mmHg
